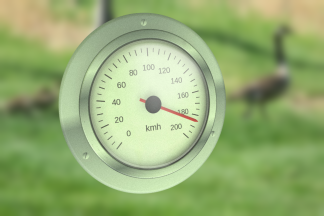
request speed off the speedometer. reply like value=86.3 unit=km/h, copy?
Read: value=185 unit=km/h
